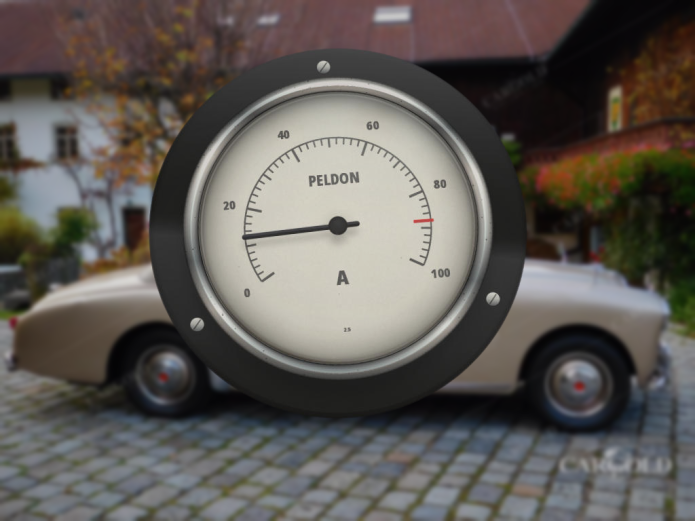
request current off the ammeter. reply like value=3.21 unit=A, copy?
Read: value=12 unit=A
